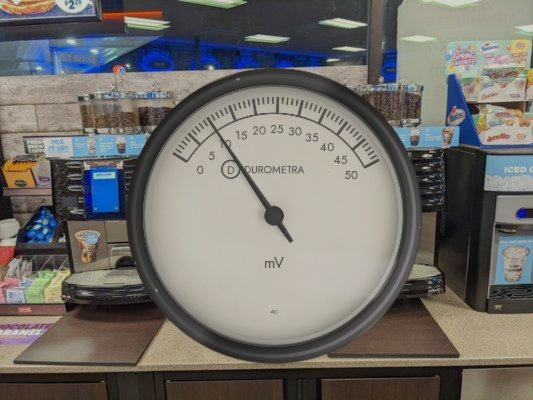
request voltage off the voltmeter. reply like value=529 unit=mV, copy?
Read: value=10 unit=mV
